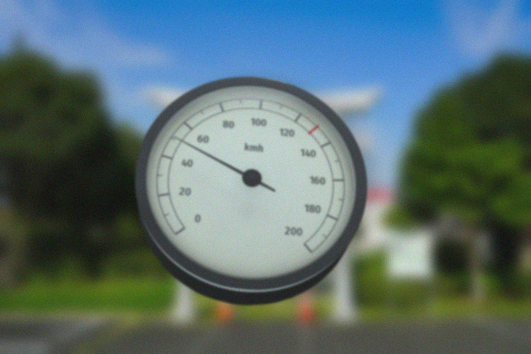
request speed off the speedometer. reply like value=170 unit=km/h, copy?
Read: value=50 unit=km/h
